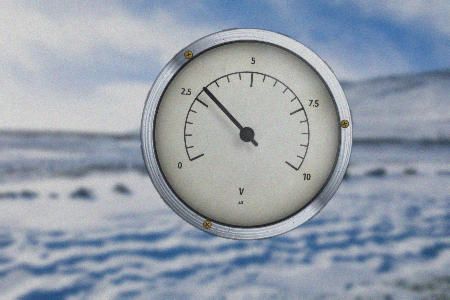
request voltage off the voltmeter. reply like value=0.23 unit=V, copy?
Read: value=3 unit=V
